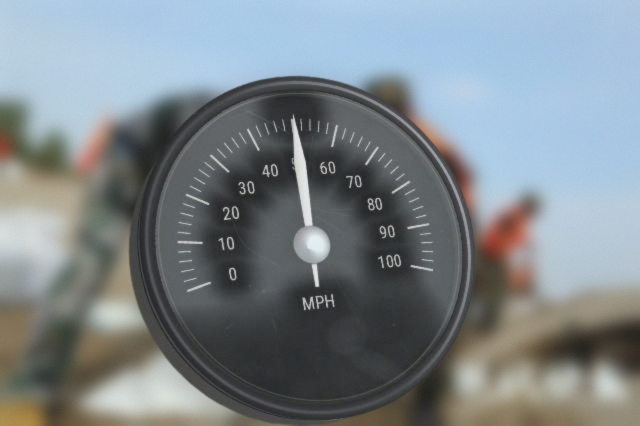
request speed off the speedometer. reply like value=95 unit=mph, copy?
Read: value=50 unit=mph
